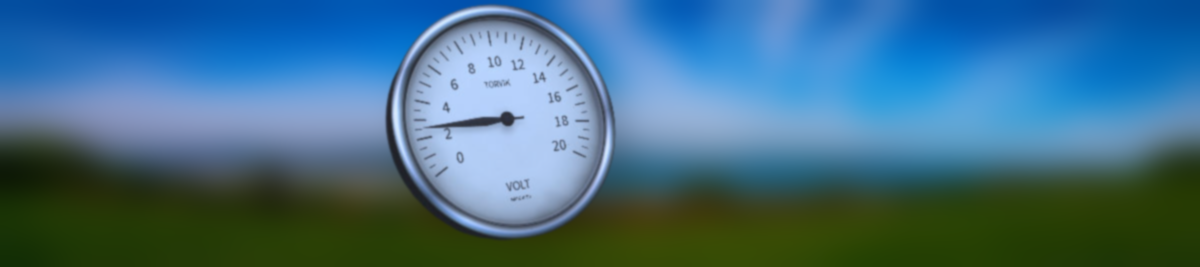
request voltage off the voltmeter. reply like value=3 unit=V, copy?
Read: value=2.5 unit=V
